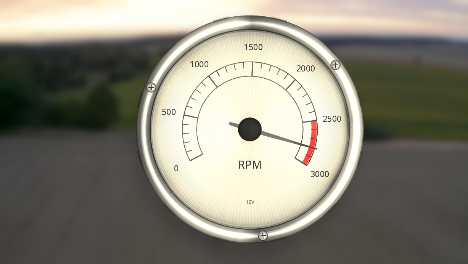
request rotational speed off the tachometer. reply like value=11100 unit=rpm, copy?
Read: value=2800 unit=rpm
